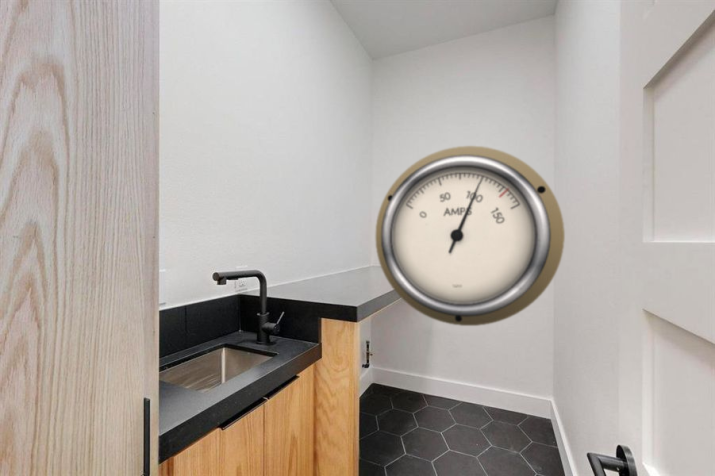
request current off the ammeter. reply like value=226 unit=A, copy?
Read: value=100 unit=A
